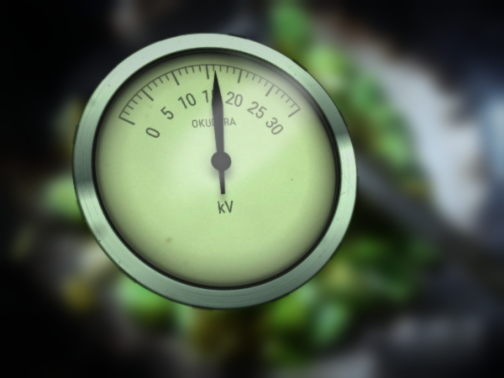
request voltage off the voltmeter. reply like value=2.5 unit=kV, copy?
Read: value=16 unit=kV
